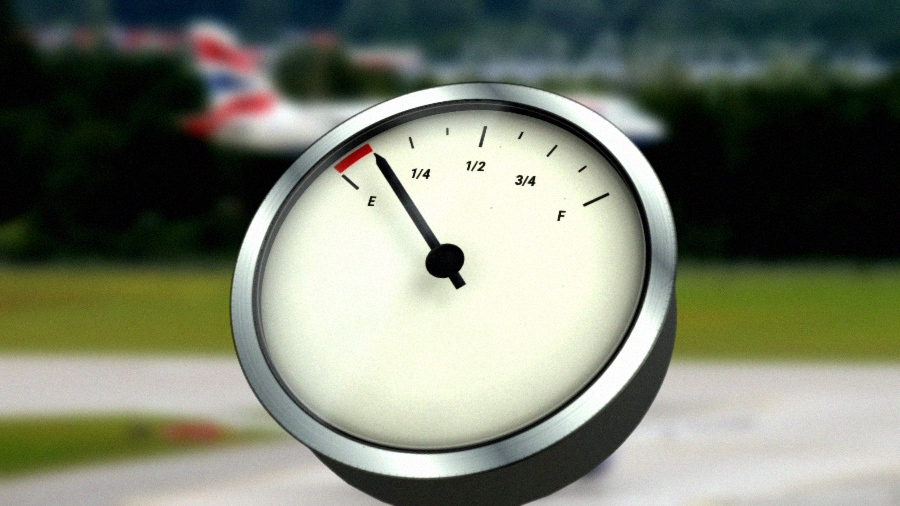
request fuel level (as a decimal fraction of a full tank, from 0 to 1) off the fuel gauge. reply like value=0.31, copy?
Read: value=0.125
